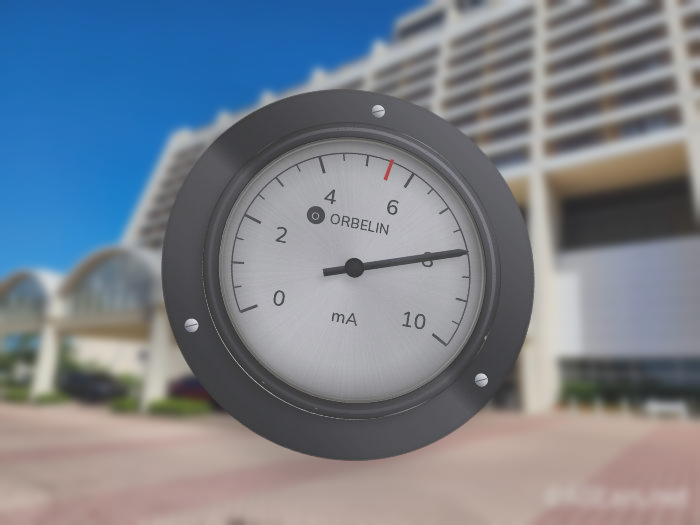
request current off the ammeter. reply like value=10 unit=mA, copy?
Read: value=8 unit=mA
